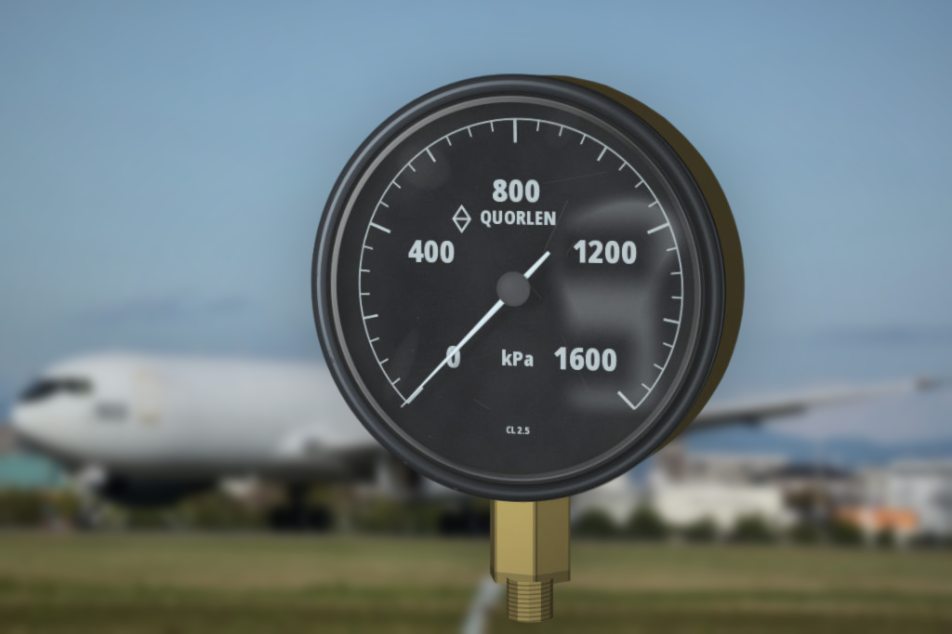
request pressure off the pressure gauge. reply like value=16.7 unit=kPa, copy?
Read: value=0 unit=kPa
